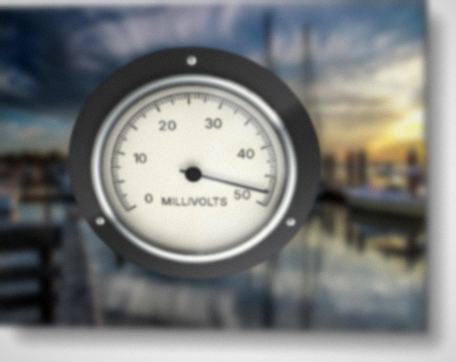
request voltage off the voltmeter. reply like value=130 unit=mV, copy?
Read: value=47.5 unit=mV
